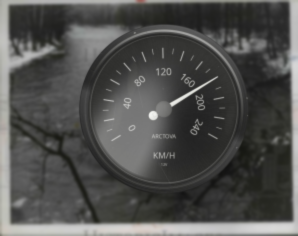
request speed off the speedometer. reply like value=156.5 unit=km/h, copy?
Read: value=180 unit=km/h
